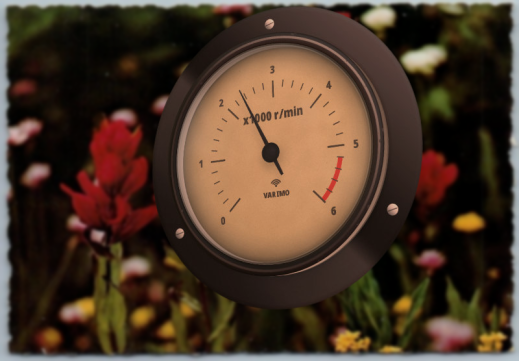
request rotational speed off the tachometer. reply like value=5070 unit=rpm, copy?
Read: value=2400 unit=rpm
